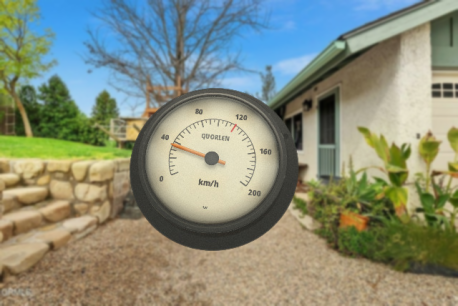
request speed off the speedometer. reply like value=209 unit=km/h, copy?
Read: value=35 unit=km/h
